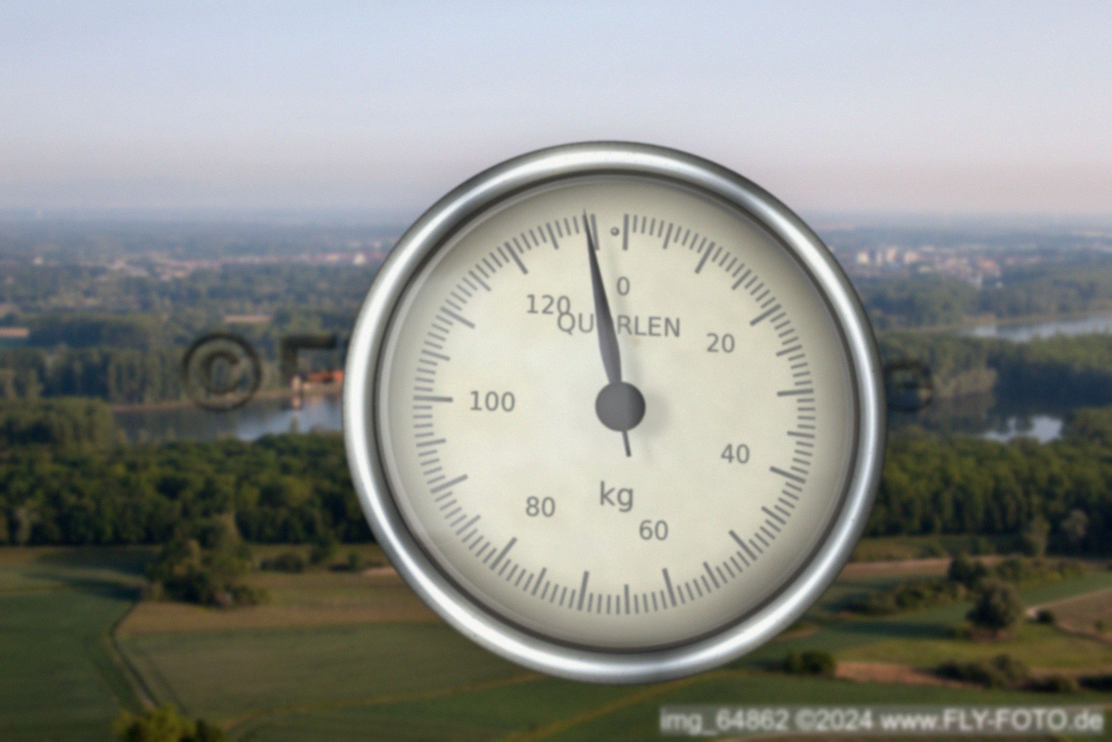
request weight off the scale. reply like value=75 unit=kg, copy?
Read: value=129 unit=kg
